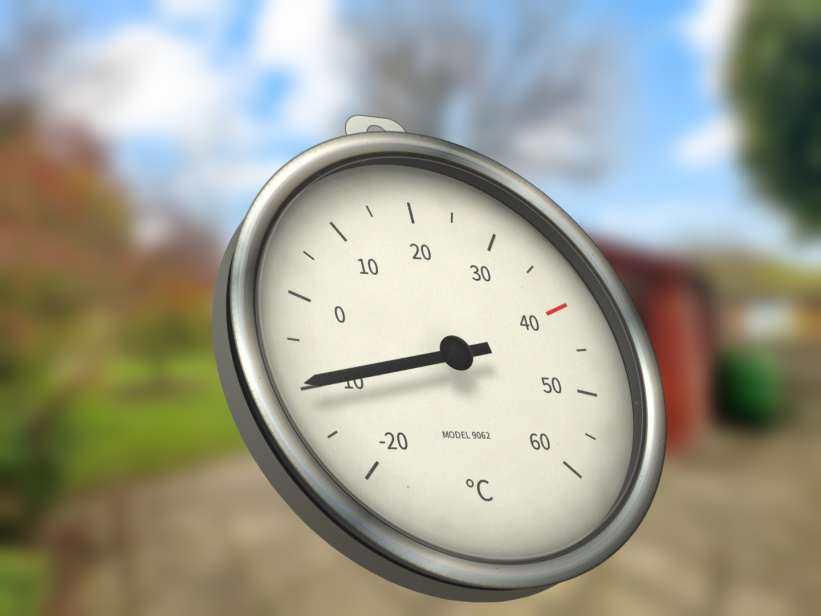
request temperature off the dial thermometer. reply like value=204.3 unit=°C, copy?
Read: value=-10 unit=°C
